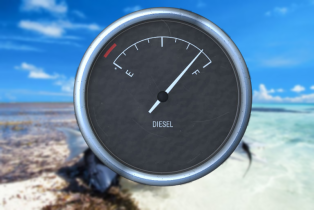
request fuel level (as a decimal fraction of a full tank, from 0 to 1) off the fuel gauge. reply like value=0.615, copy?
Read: value=0.875
